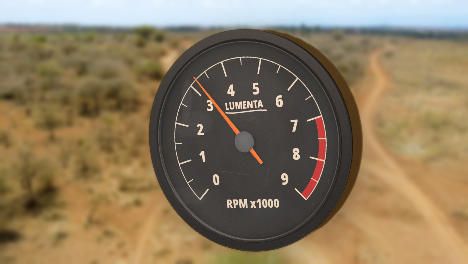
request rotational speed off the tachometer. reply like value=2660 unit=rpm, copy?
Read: value=3250 unit=rpm
